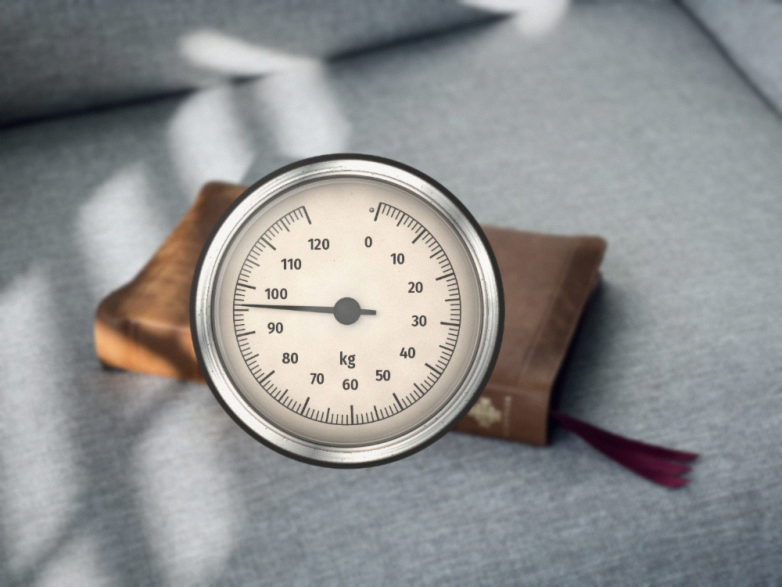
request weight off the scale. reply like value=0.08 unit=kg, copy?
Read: value=96 unit=kg
